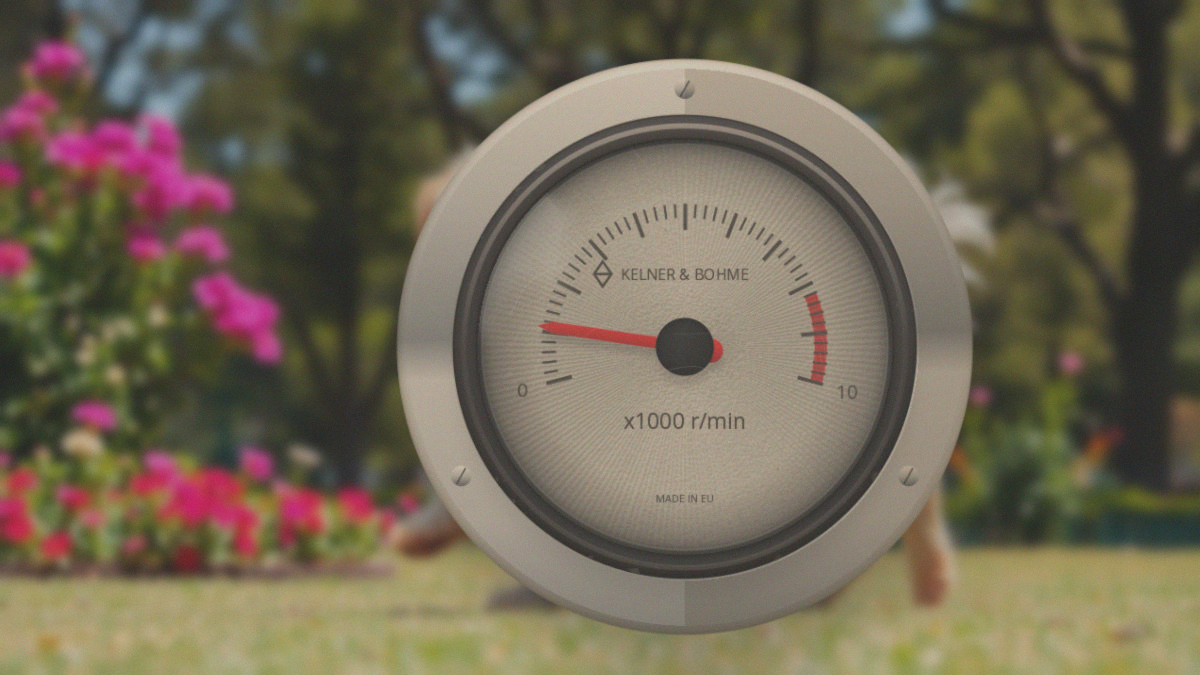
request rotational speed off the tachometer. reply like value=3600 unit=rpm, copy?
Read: value=1100 unit=rpm
